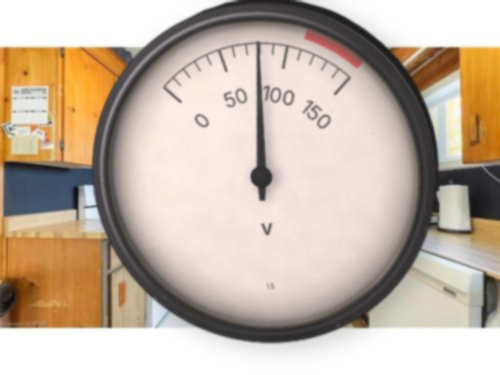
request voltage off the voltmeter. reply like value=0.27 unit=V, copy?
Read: value=80 unit=V
